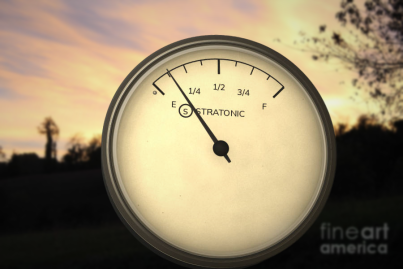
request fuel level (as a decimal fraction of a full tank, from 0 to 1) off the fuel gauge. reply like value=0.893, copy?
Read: value=0.125
